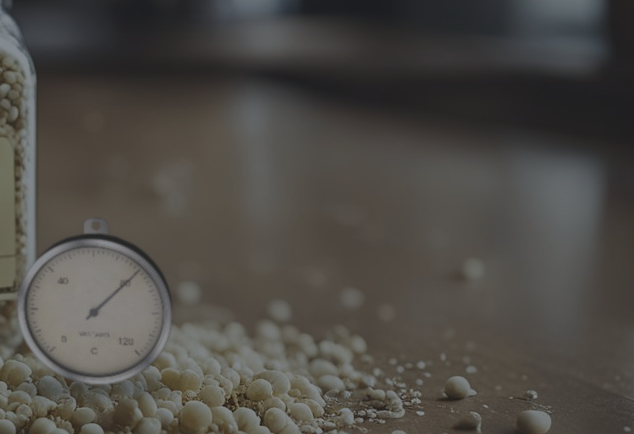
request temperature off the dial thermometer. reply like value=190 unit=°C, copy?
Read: value=80 unit=°C
